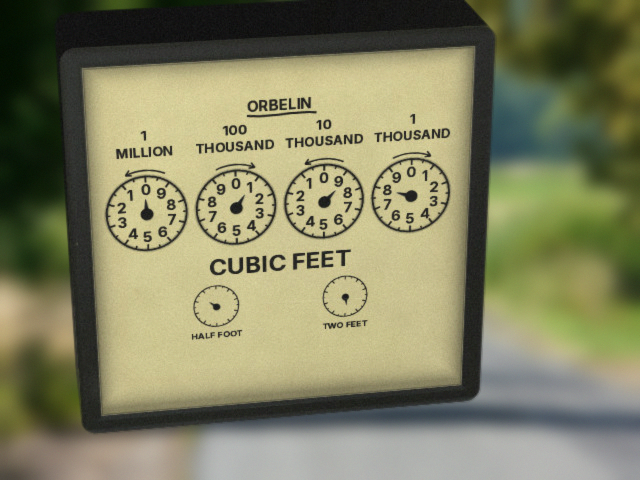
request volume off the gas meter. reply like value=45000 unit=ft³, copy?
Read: value=8800 unit=ft³
